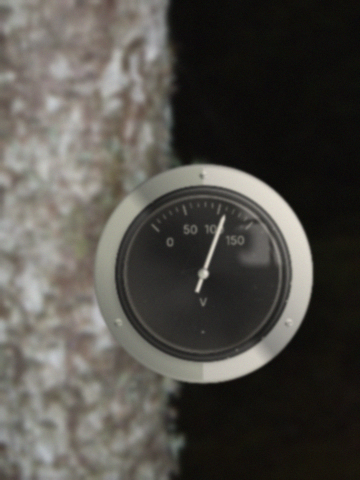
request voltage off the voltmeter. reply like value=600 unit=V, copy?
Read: value=110 unit=V
